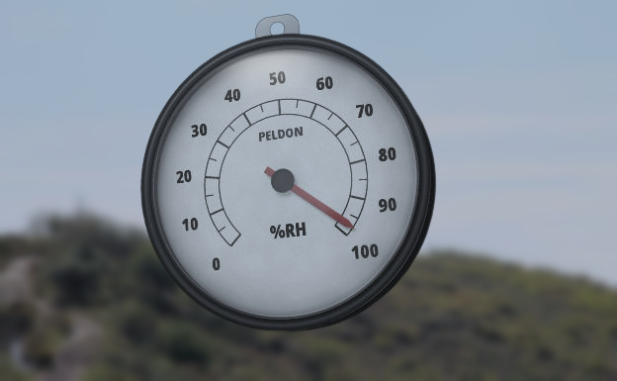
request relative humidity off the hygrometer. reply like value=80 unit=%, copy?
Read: value=97.5 unit=%
